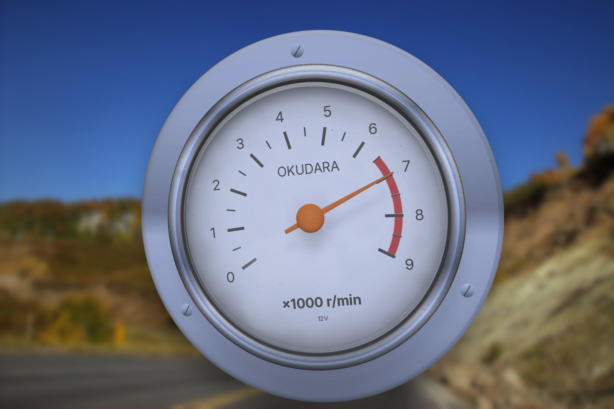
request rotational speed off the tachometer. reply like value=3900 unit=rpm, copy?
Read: value=7000 unit=rpm
